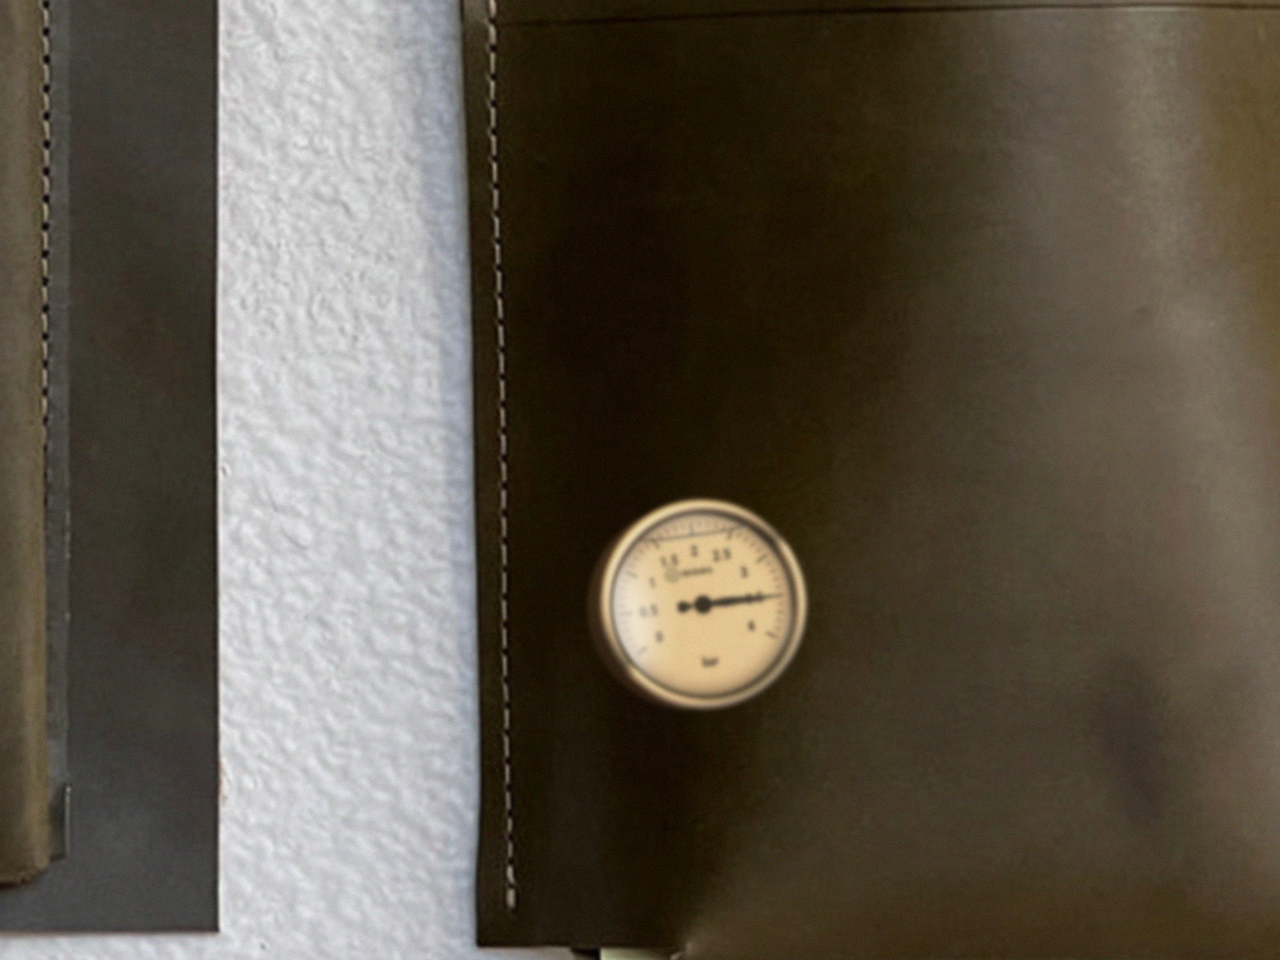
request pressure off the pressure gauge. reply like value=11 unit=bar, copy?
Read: value=3.5 unit=bar
